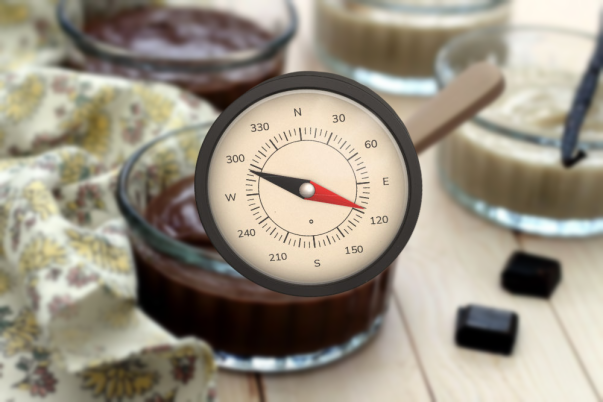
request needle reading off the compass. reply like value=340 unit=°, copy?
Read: value=115 unit=°
